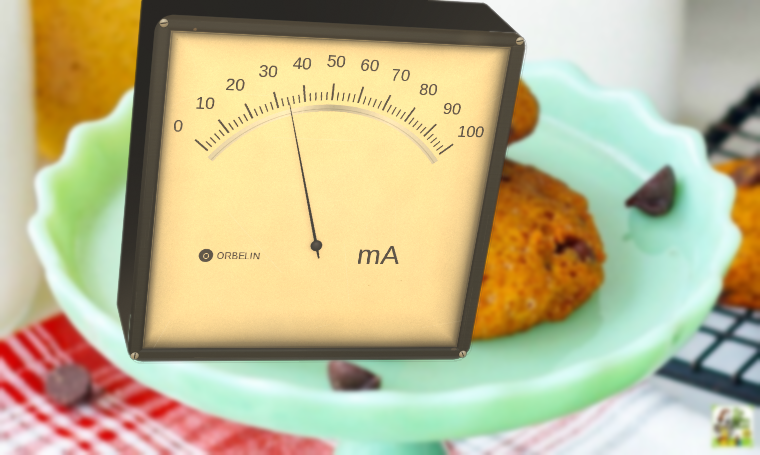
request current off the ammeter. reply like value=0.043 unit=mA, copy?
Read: value=34 unit=mA
